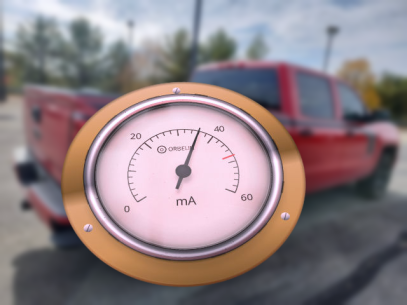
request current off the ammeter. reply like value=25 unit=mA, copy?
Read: value=36 unit=mA
